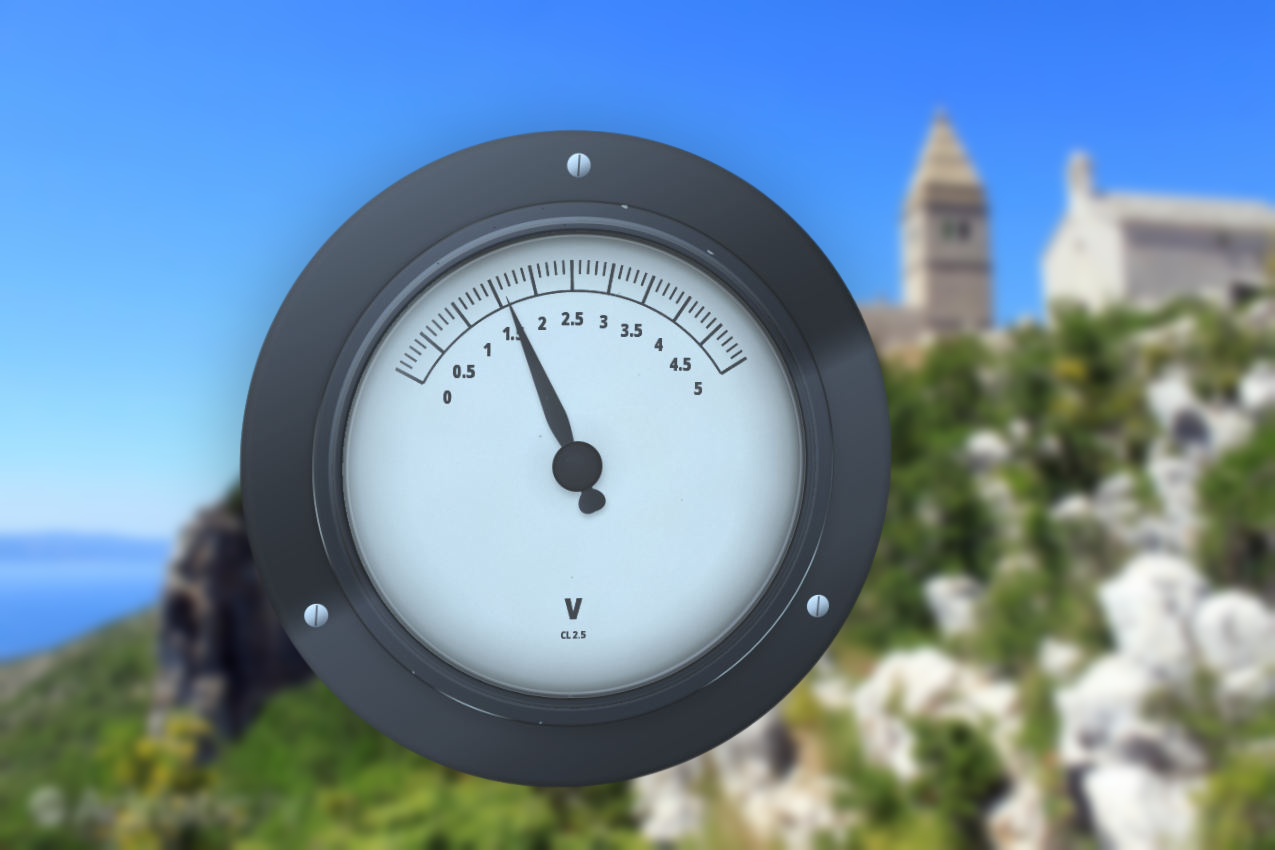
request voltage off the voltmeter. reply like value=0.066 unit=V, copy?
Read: value=1.6 unit=V
